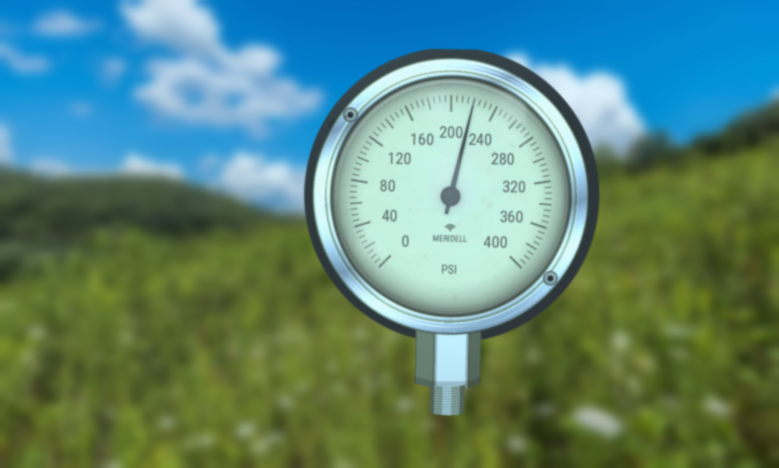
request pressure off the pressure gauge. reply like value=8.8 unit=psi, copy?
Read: value=220 unit=psi
